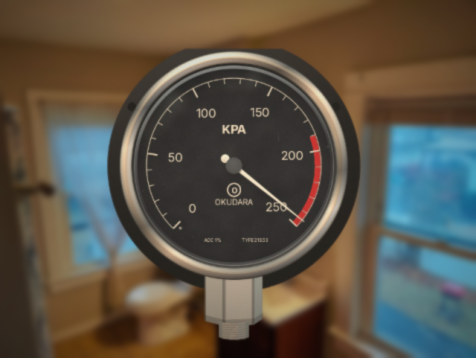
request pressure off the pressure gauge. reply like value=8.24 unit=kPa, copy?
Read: value=245 unit=kPa
